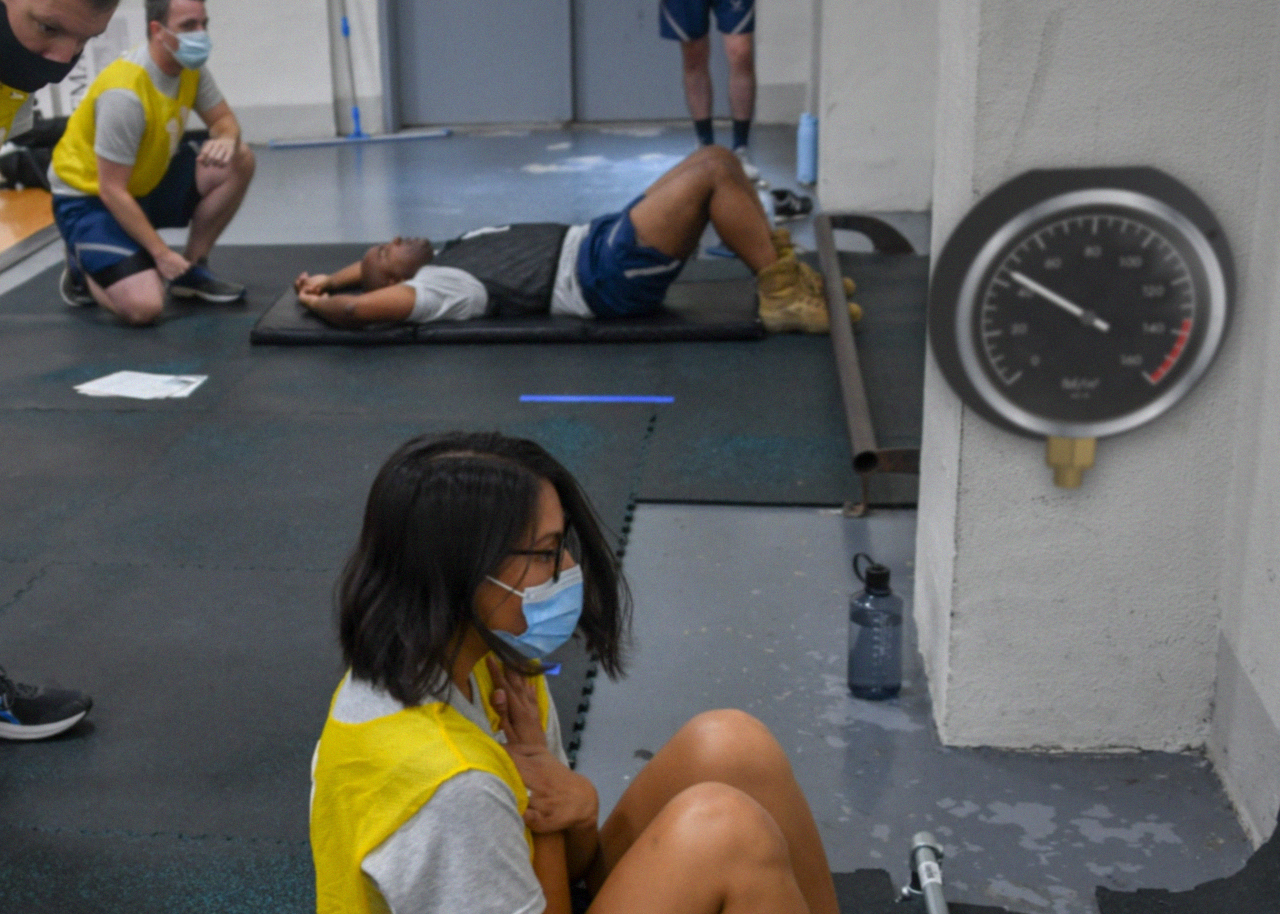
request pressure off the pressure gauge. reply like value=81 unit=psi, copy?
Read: value=45 unit=psi
